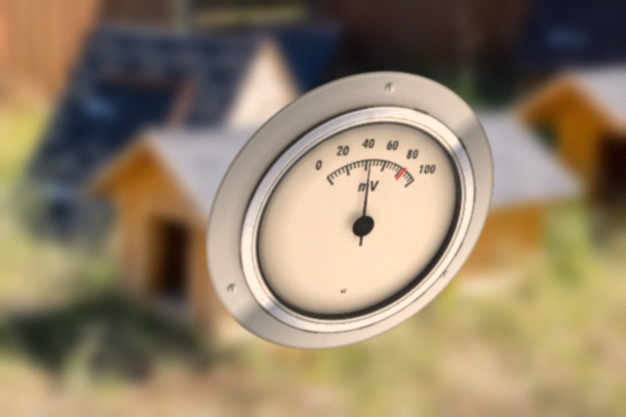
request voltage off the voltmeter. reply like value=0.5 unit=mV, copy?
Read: value=40 unit=mV
